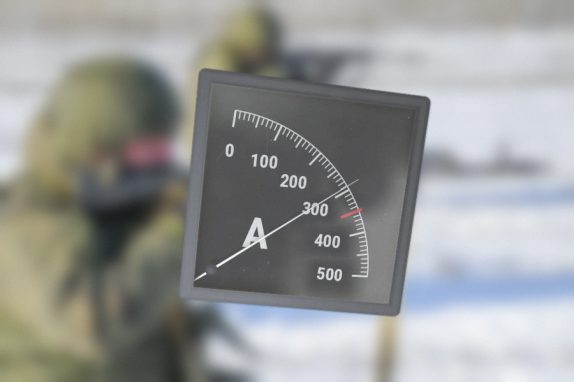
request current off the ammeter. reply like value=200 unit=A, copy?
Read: value=290 unit=A
